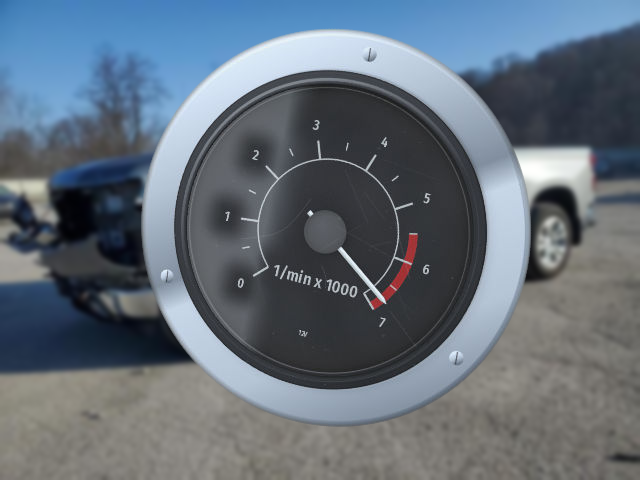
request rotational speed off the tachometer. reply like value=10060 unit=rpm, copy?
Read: value=6750 unit=rpm
